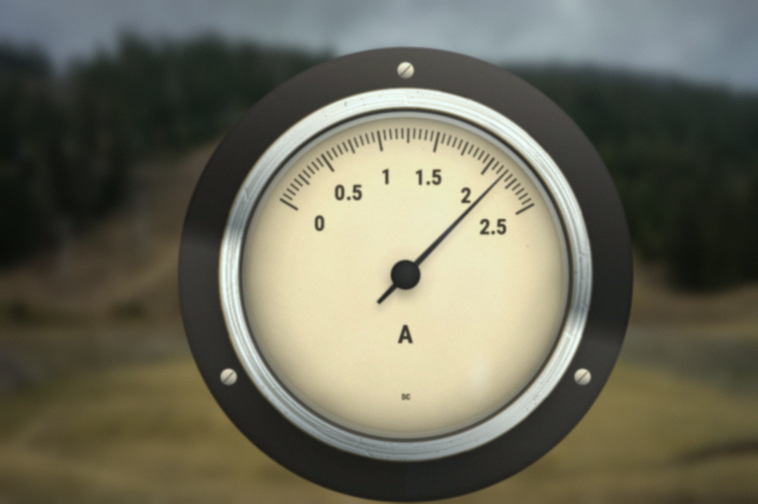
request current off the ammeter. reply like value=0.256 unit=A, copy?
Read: value=2.15 unit=A
